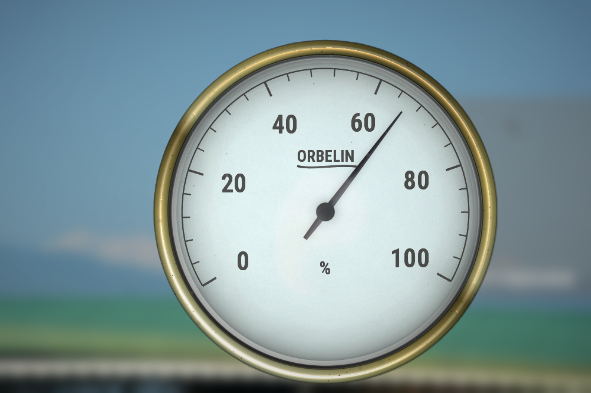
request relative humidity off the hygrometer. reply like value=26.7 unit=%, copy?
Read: value=66 unit=%
